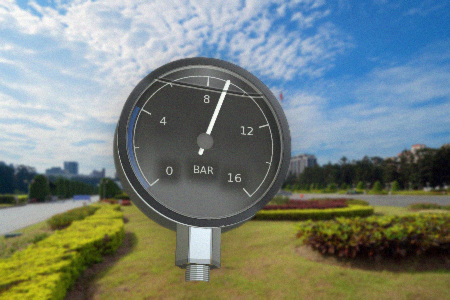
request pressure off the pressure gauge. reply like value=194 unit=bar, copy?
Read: value=9 unit=bar
